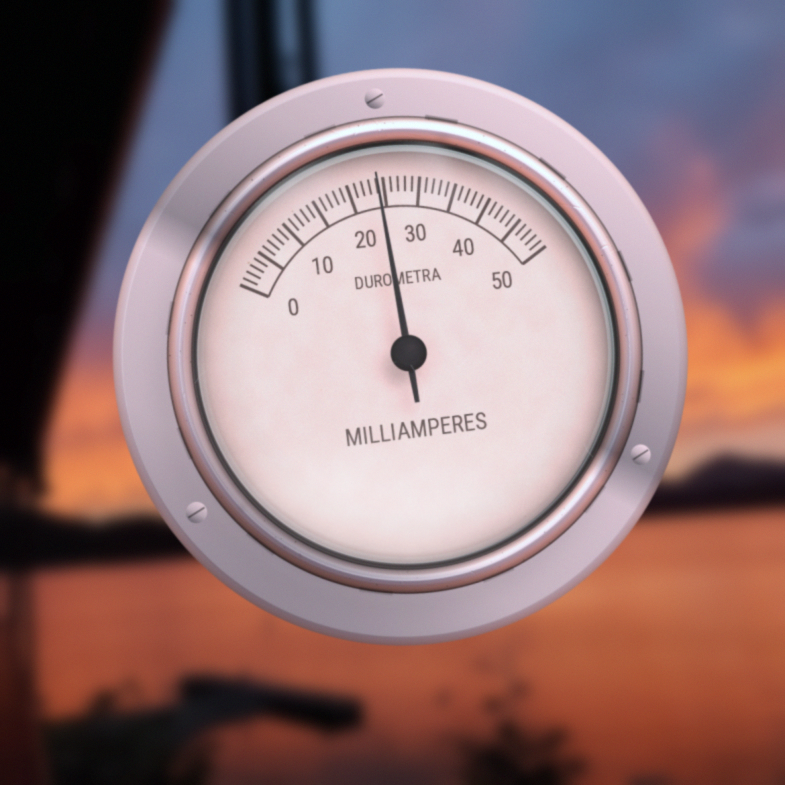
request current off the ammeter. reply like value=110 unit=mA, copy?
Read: value=24 unit=mA
